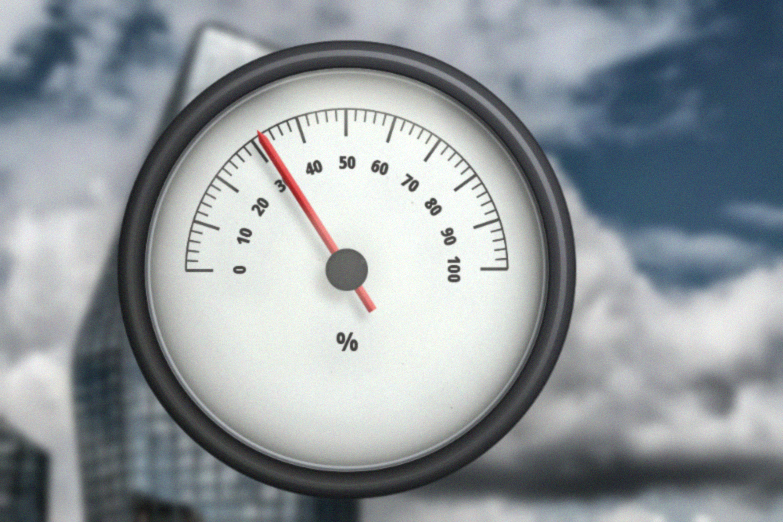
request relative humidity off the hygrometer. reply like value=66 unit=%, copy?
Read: value=32 unit=%
